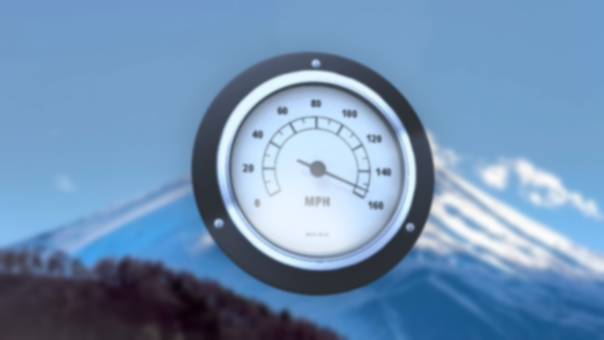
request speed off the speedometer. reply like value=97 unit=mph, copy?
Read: value=155 unit=mph
